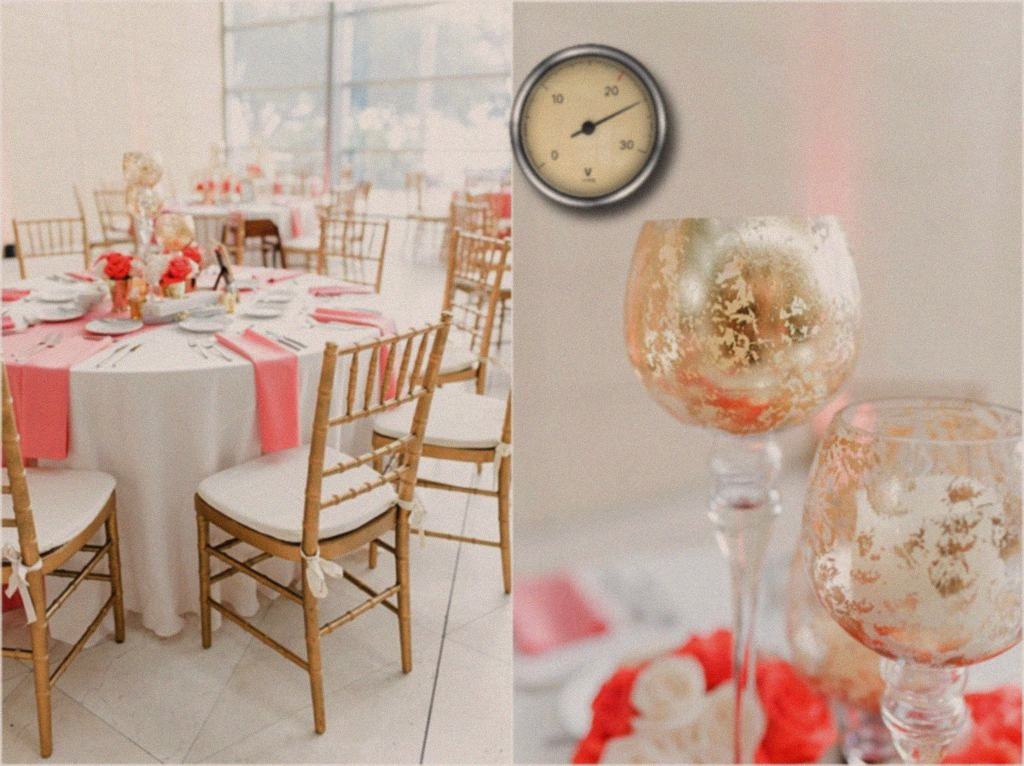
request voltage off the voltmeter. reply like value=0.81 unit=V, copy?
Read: value=24 unit=V
